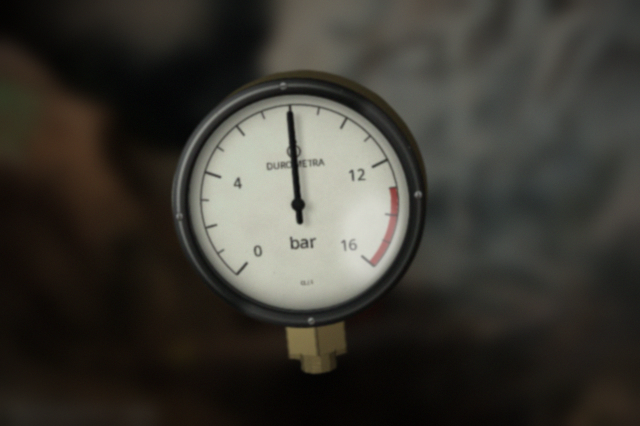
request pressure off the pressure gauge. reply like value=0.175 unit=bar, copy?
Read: value=8 unit=bar
